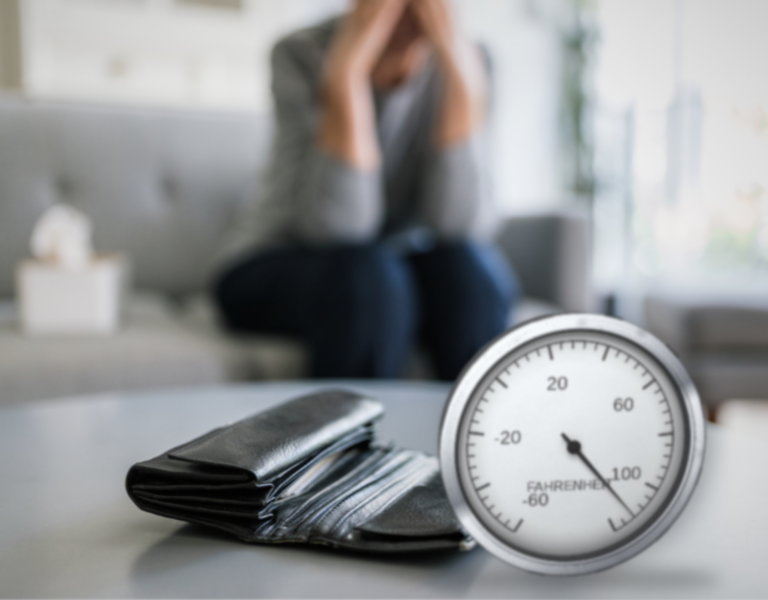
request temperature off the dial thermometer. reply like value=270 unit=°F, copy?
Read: value=112 unit=°F
